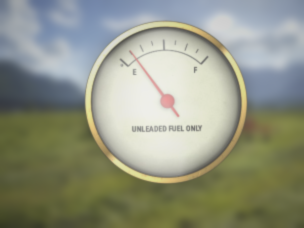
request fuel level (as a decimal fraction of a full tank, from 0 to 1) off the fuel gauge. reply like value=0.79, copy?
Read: value=0.125
